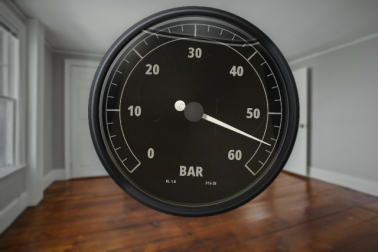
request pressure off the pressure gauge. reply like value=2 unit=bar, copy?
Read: value=55 unit=bar
